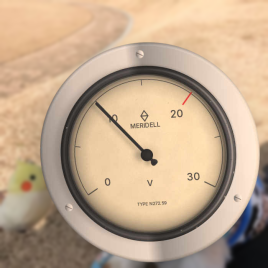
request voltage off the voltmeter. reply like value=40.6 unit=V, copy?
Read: value=10 unit=V
